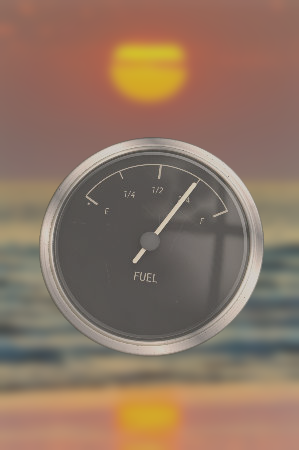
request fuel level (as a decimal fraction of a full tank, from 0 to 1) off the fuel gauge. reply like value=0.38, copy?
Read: value=0.75
